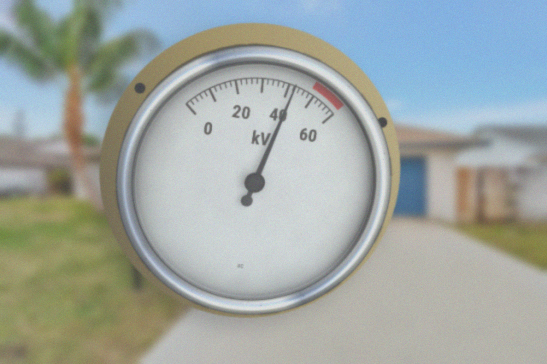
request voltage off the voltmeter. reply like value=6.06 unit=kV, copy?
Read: value=42 unit=kV
